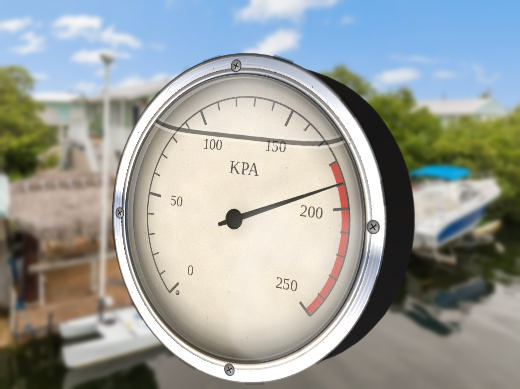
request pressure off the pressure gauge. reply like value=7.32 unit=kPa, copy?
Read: value=190 unit=kPa
